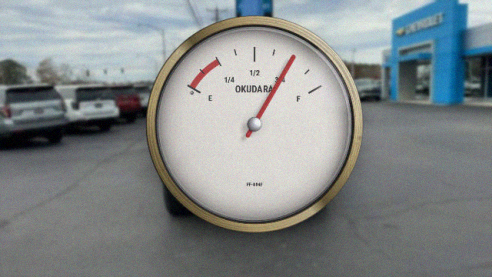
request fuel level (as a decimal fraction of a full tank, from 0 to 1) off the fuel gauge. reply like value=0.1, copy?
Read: value=0.75
